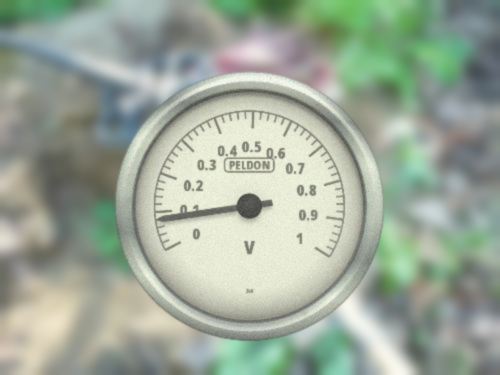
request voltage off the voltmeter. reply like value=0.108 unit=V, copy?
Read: value=0.08 unit=V
